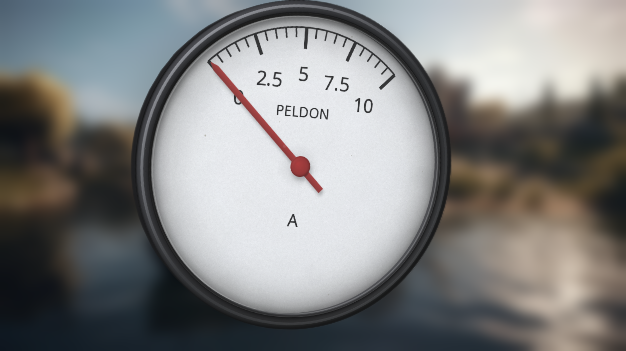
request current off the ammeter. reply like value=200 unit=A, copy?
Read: value=0 unit=A
